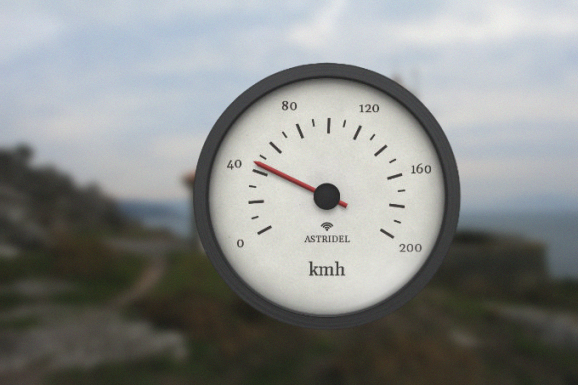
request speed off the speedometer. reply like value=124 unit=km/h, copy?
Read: value=45 unit=km/h
